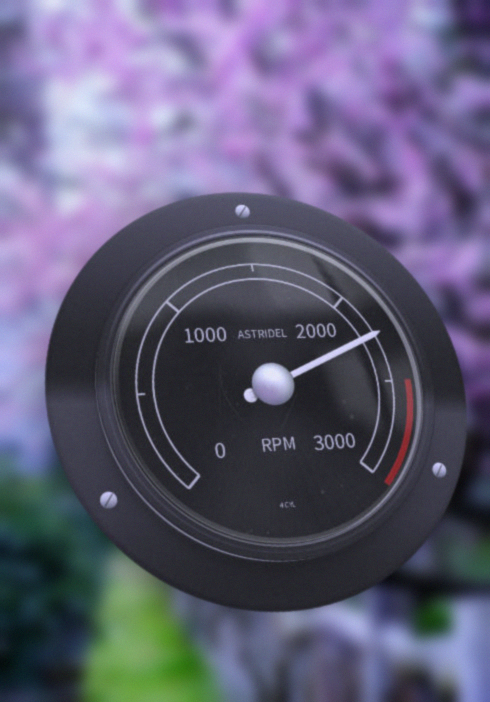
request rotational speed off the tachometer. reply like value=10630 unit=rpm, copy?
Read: value=2250 unit=rpm
